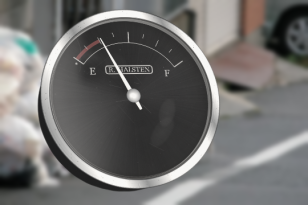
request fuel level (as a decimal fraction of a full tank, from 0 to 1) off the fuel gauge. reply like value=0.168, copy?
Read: value=0.25
